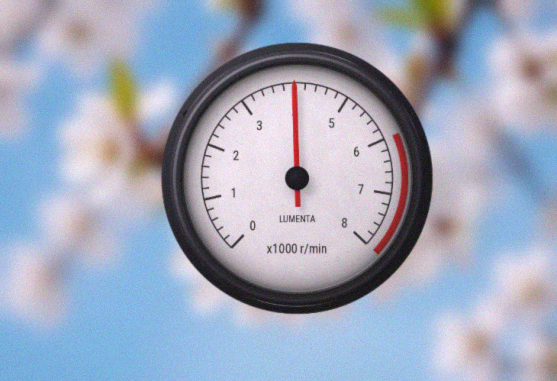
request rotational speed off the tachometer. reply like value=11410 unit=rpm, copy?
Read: value=4000 unit=rpm
